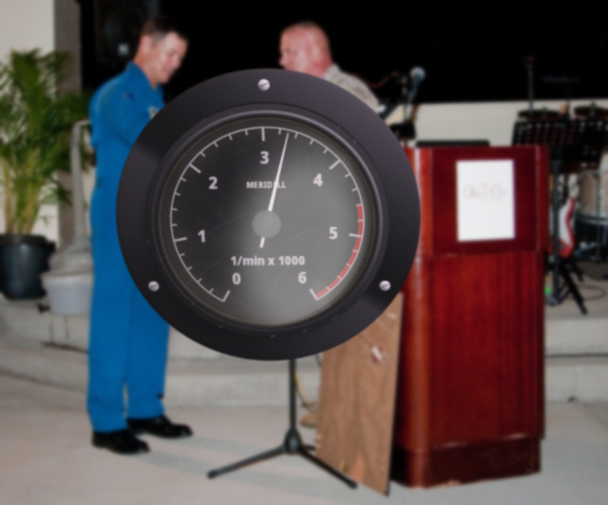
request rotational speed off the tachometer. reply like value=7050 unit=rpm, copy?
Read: value=3300 unit=rpm
